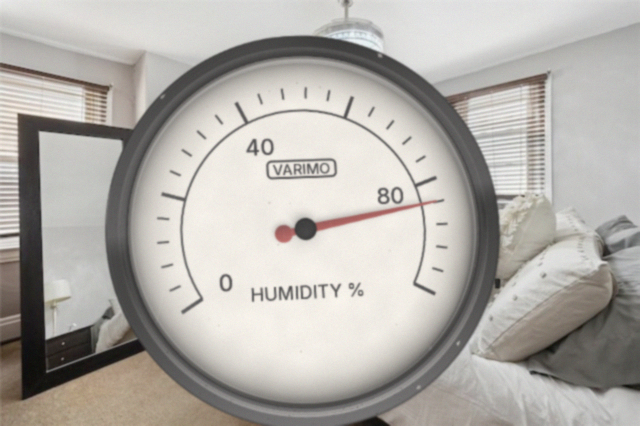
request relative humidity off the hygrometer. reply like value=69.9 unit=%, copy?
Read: value=84 unit=%
